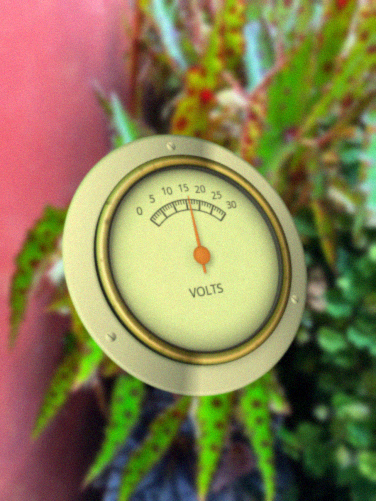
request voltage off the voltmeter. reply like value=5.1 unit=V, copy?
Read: value=15 unit=V
